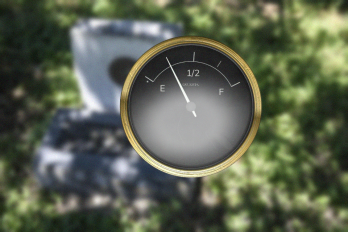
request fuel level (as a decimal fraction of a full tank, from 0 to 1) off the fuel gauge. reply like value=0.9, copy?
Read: value=0.25
